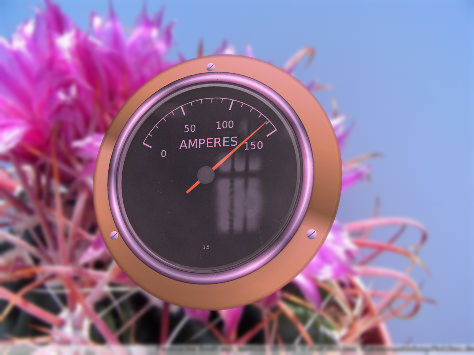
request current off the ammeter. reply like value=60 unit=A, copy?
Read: value=140 unit=A
